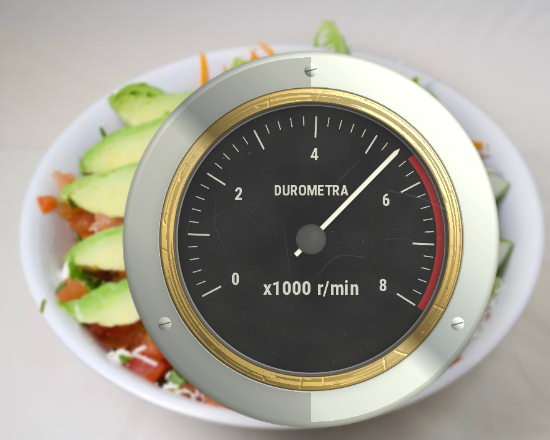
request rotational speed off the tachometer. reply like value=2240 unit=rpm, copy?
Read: value=5400 unit=rpm
